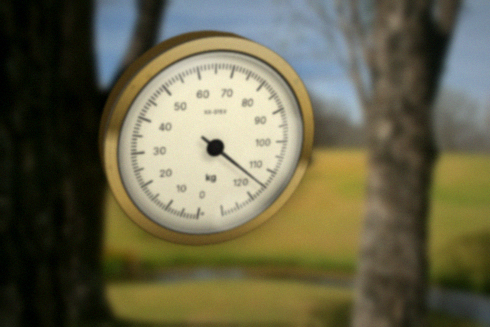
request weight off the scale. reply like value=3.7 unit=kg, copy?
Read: value=115 unit=kg
